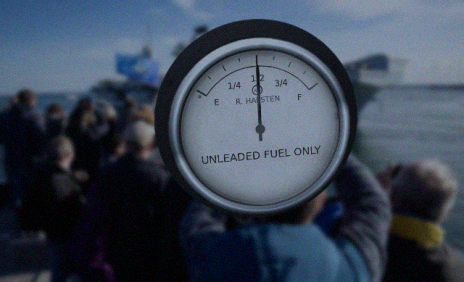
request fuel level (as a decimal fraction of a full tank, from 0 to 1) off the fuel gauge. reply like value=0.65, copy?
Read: value=0.5
